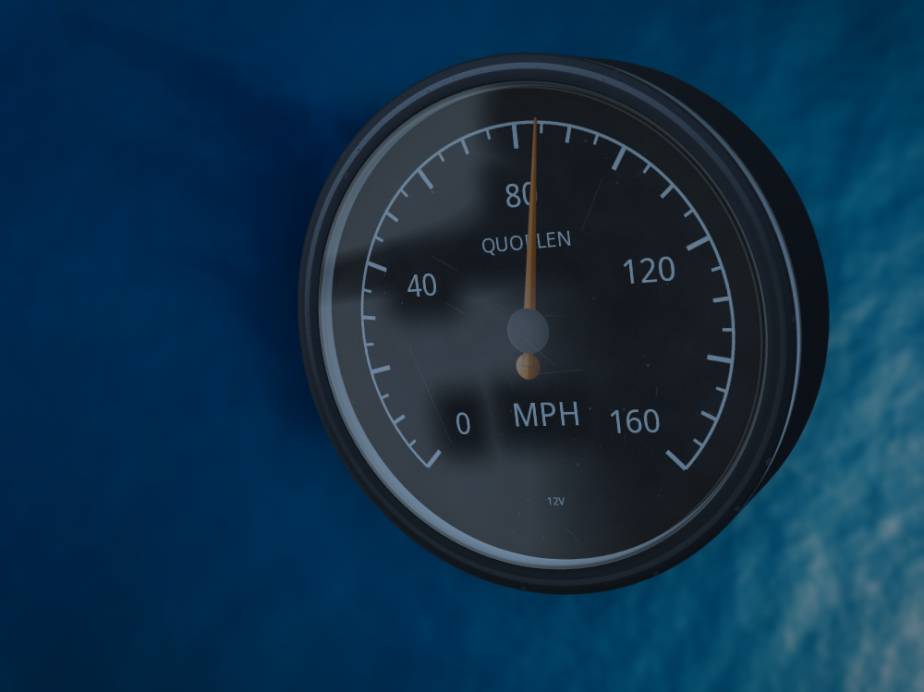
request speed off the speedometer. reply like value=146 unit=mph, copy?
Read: value=85 unit=mph
